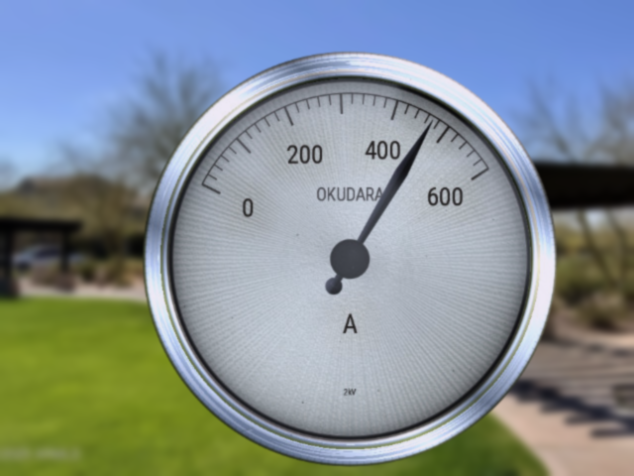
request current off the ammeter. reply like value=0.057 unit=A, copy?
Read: value=470 unit=A
